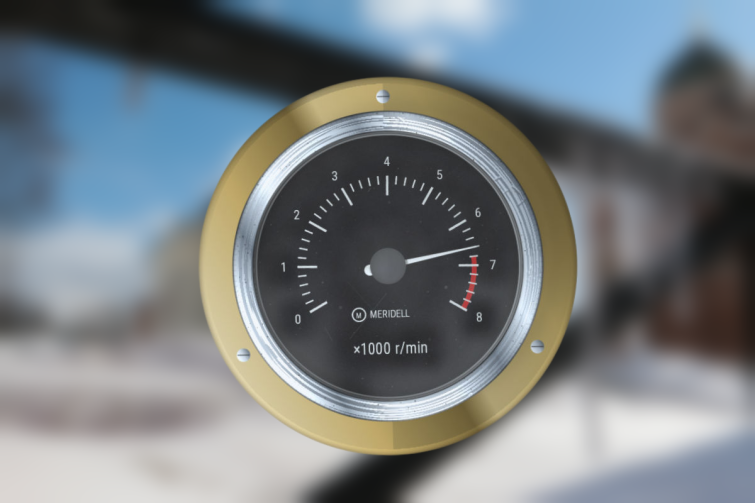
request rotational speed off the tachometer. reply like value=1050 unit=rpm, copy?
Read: value=6600 unit=rpm
